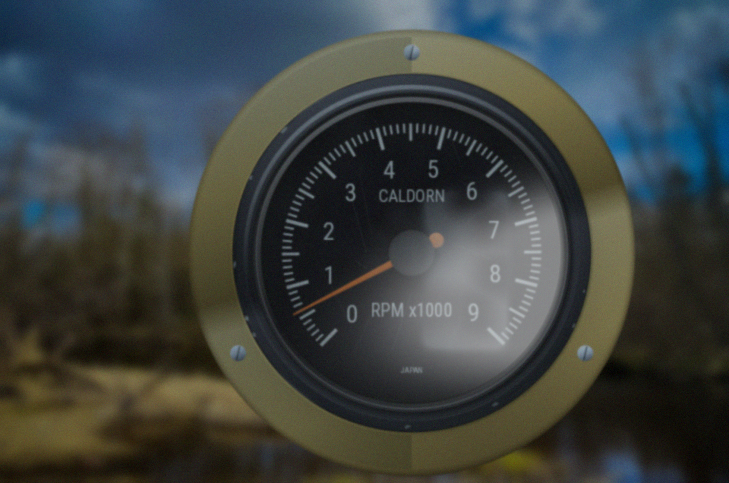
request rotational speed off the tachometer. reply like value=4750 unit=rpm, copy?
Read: value=600 unit=rpm
